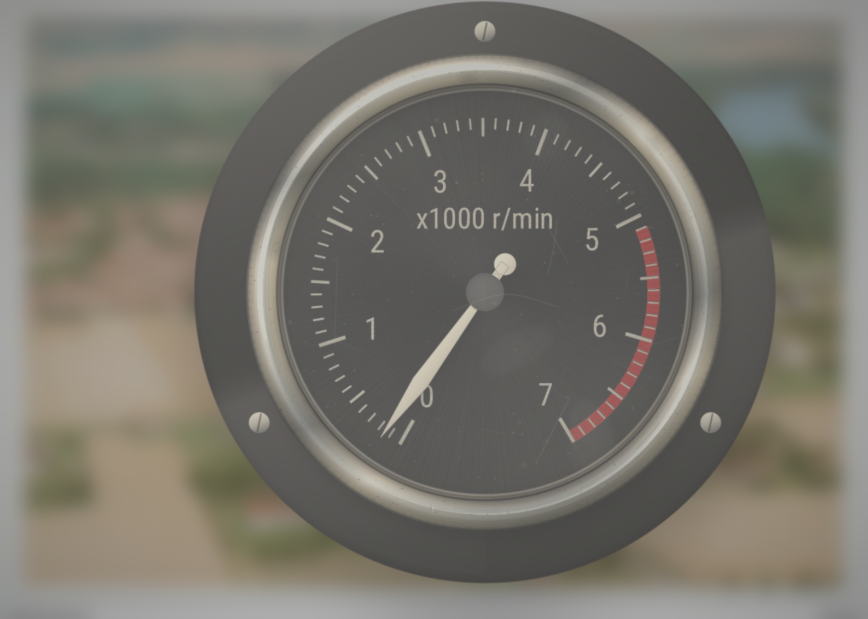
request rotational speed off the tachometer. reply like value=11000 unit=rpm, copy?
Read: value=150 unit=rpm
